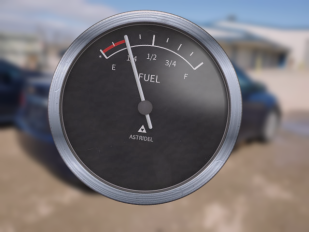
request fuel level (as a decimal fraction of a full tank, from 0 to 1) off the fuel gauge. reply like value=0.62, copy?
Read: value=0.25
